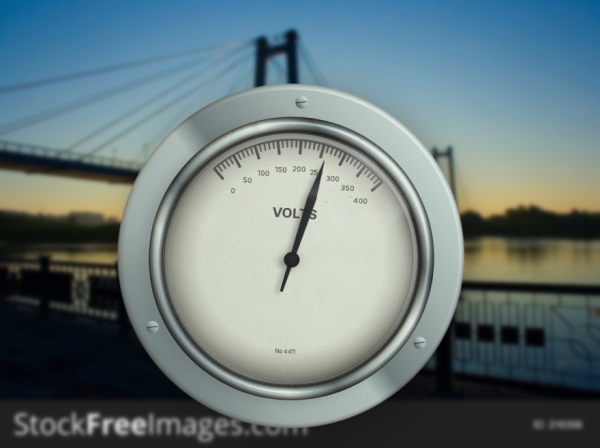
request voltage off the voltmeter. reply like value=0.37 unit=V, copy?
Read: value=260 unit=V
